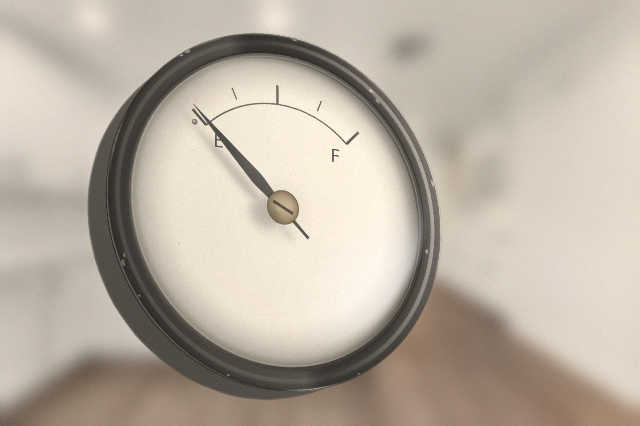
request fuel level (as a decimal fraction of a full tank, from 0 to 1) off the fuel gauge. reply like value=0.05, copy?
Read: value=0
